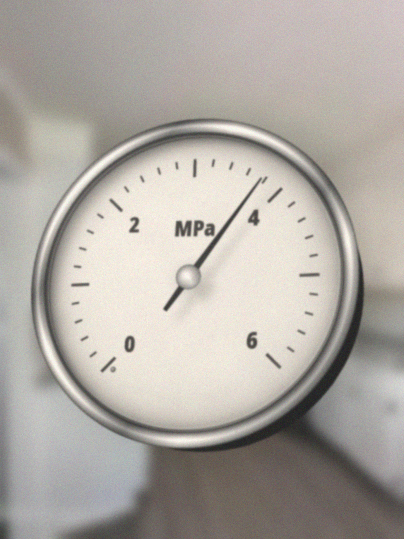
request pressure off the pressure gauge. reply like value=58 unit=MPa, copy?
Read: value=3.8 unit=MPa
